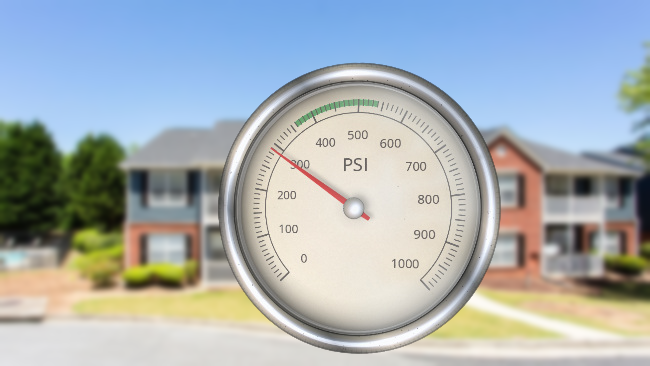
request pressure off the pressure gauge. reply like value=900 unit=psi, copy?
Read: value=290 unit=psi
